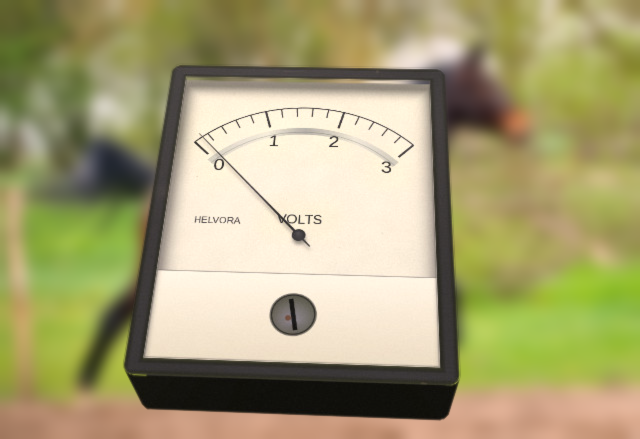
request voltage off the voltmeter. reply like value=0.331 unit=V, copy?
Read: value=0.1 unit=V
